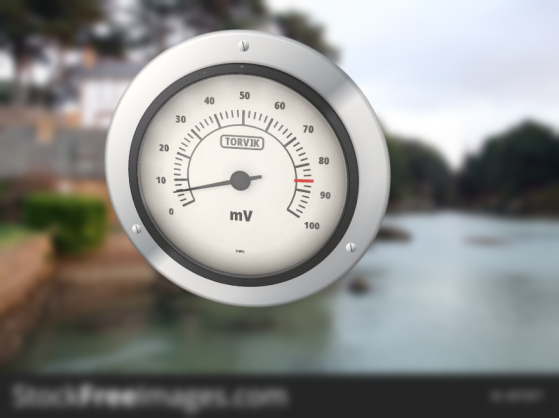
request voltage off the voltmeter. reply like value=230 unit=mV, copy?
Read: value=6 unit=mV
